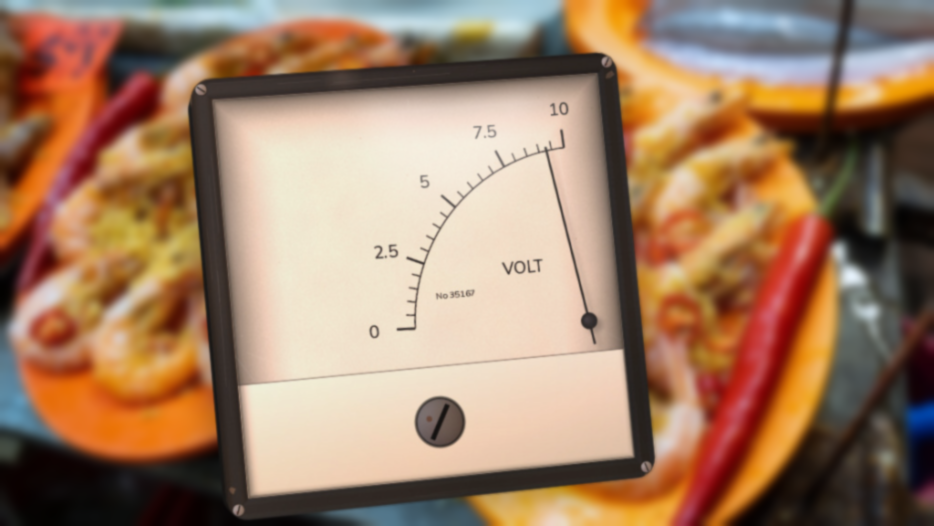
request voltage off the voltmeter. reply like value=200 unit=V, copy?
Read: value=9.25 unit=V
